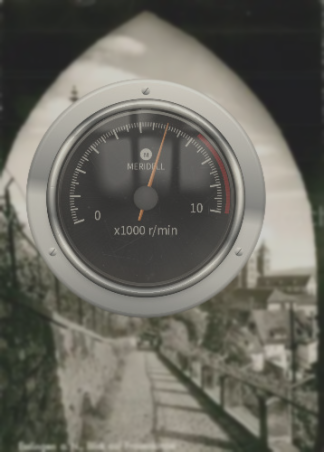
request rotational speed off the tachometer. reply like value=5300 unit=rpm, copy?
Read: value=6000 unit=rpm
